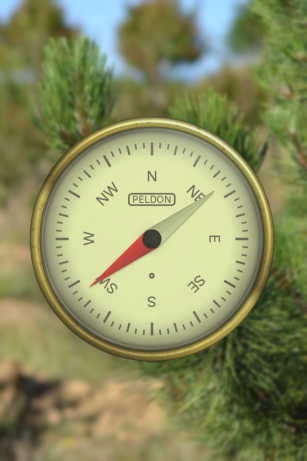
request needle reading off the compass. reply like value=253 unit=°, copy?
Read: value=232.5 unit=°
